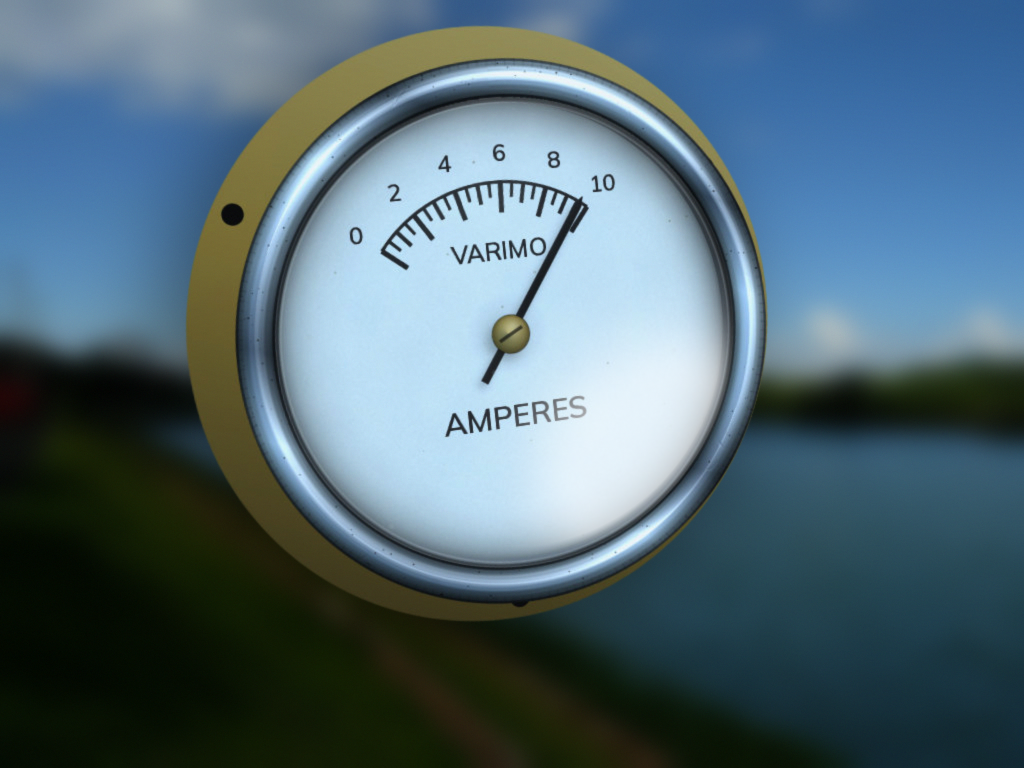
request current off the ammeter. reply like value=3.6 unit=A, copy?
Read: value=9.5 unit=A
